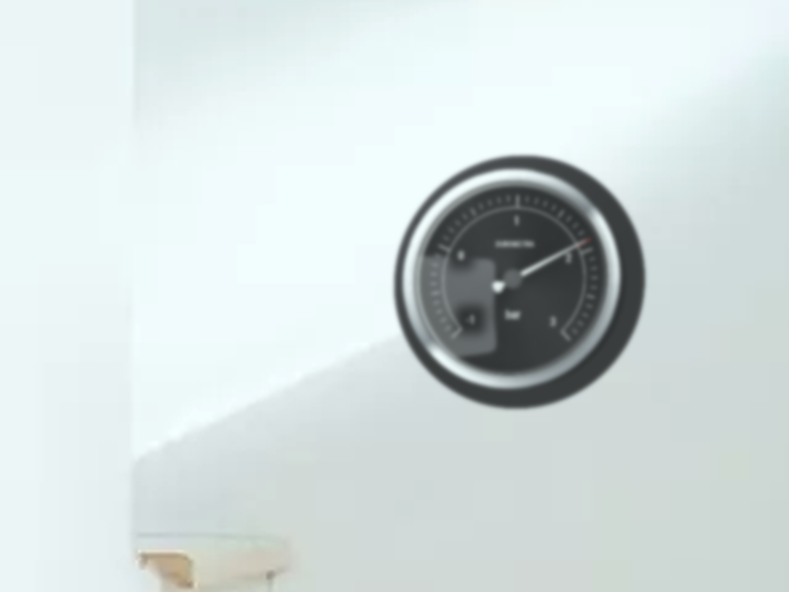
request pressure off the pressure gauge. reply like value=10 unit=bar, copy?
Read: value=1.9 unit=bar
